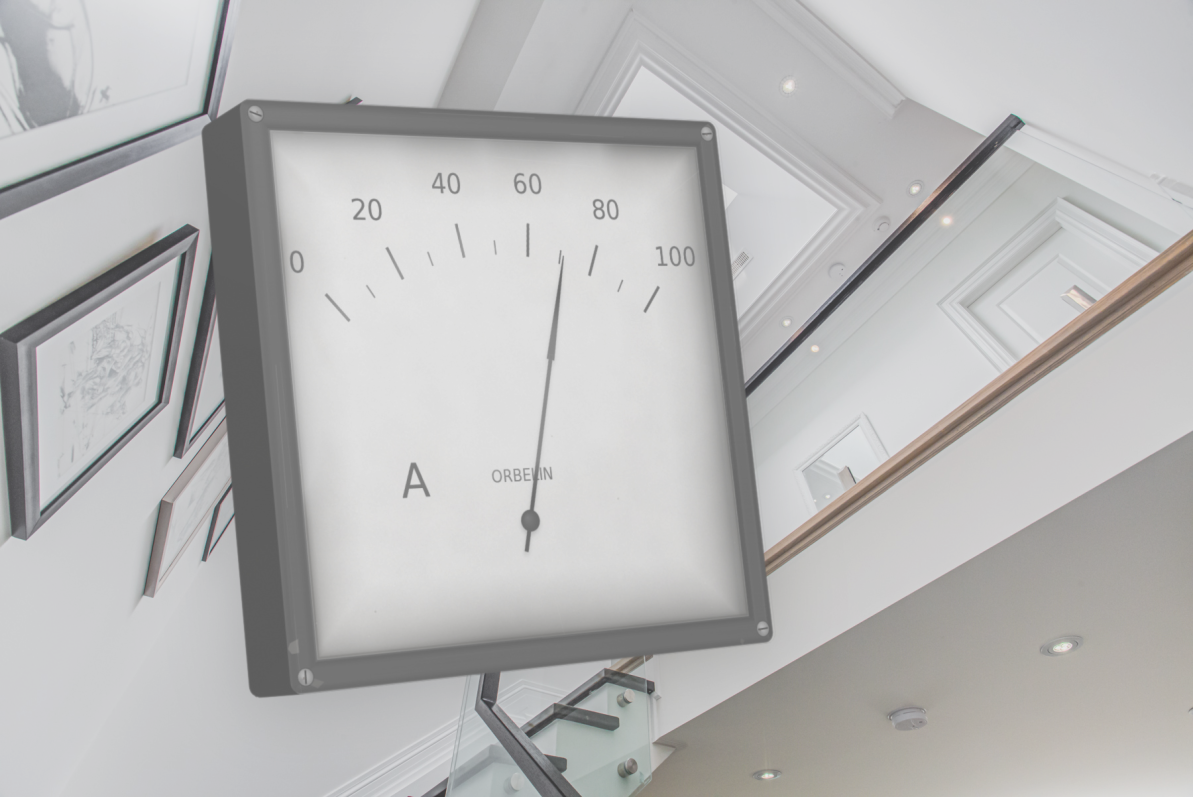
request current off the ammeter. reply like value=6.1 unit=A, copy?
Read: value=70 unit=A
